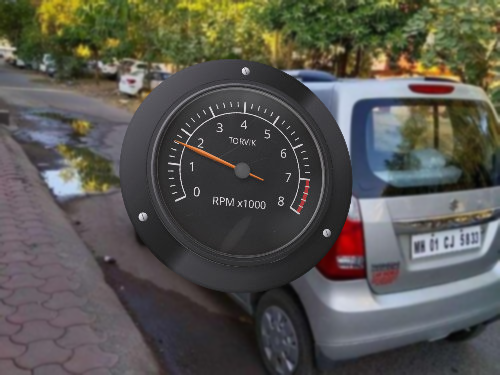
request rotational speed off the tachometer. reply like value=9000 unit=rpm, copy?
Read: value=1600 unit=rpm
